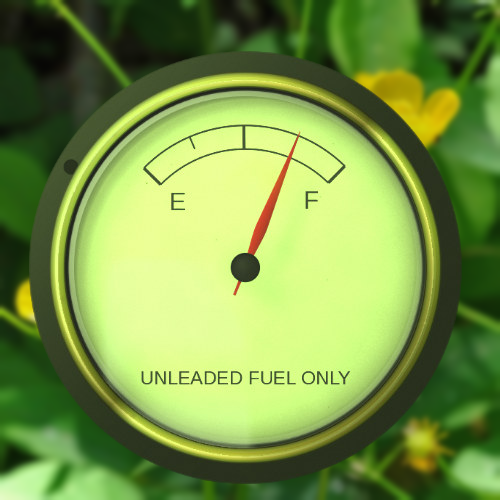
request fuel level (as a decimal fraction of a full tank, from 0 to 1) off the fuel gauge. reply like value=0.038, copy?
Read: value=0.75
